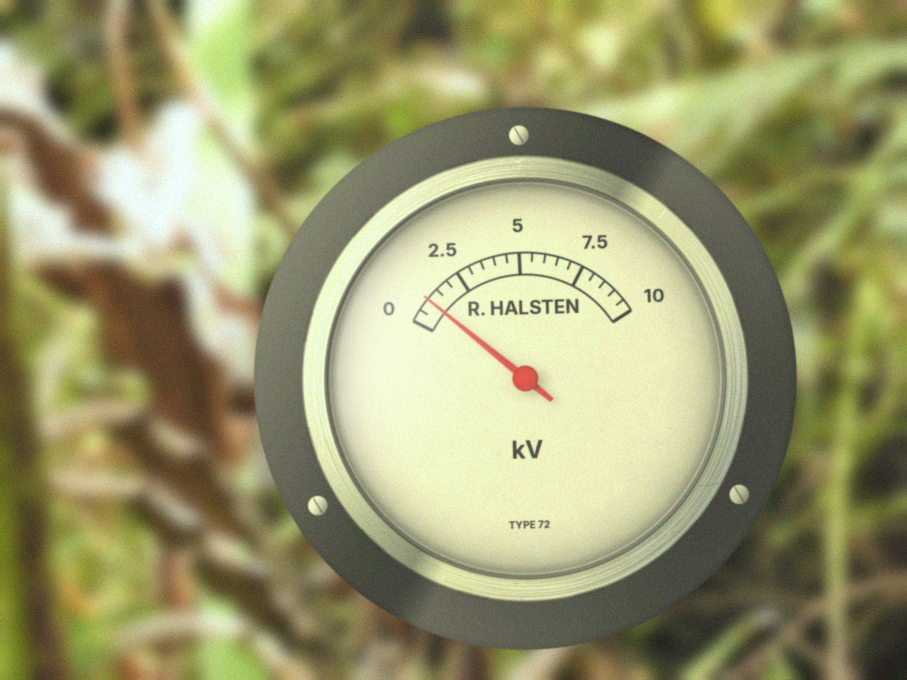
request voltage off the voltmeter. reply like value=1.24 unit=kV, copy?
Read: value=1 unit=kV
